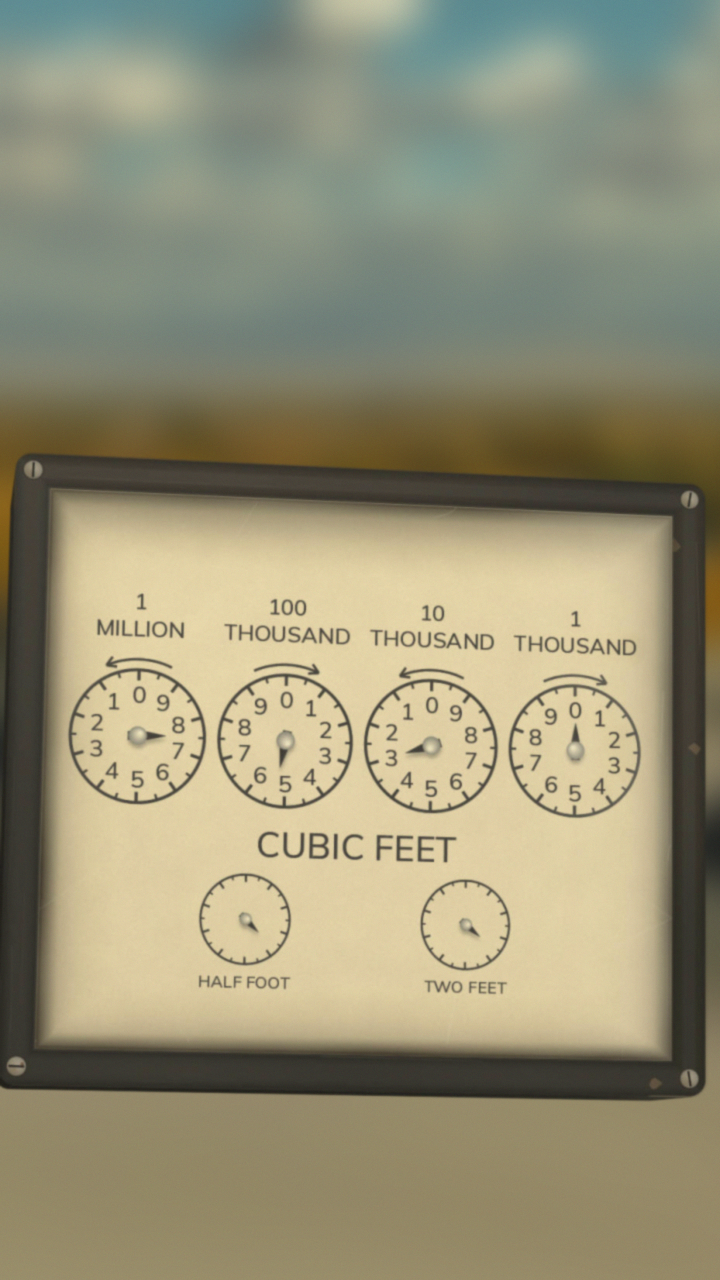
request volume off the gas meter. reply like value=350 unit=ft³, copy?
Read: value=753000 unit=ft³
